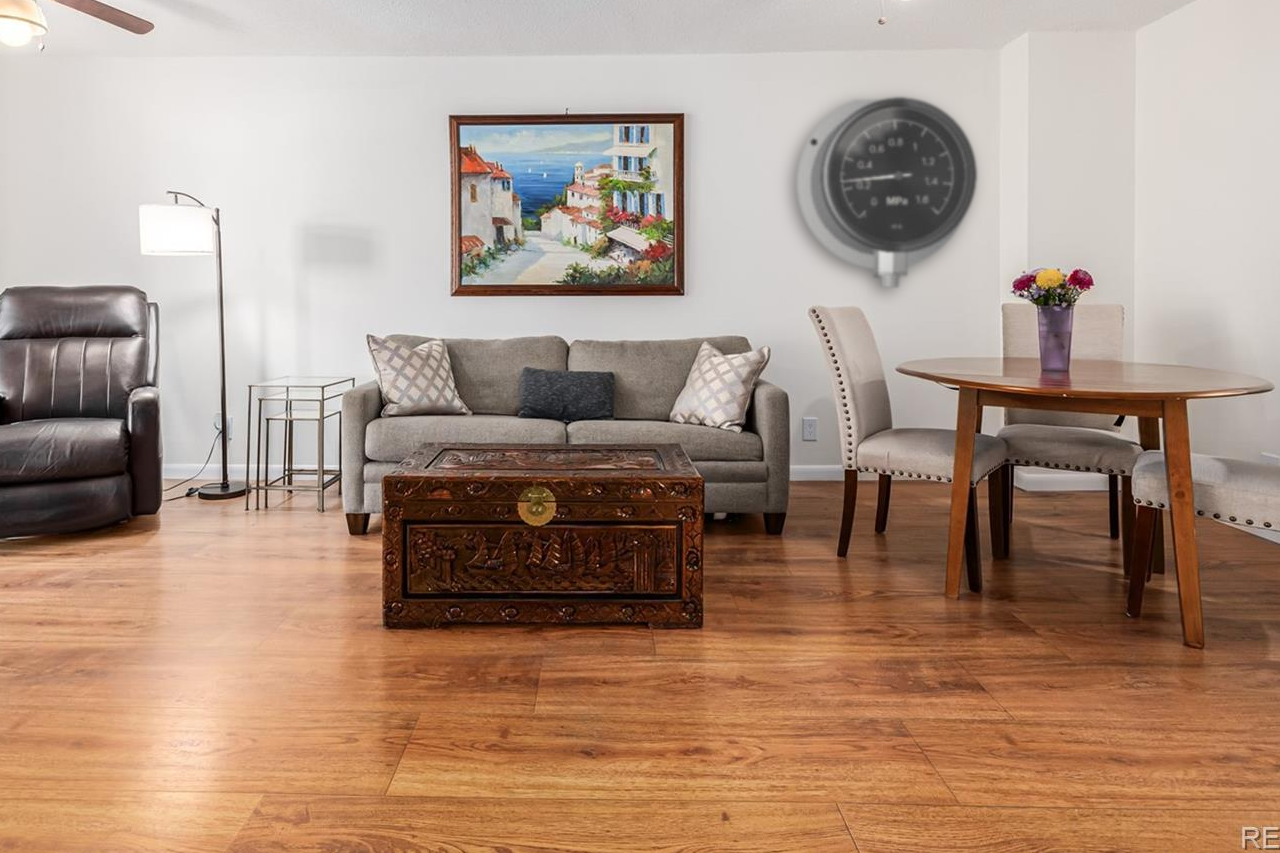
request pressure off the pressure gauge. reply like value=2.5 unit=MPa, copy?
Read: value=0.25 unit=MPa
